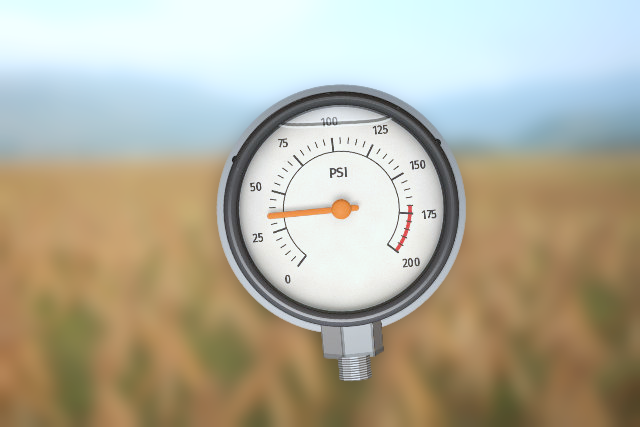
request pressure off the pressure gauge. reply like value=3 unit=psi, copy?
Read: value=35 unit=psi
